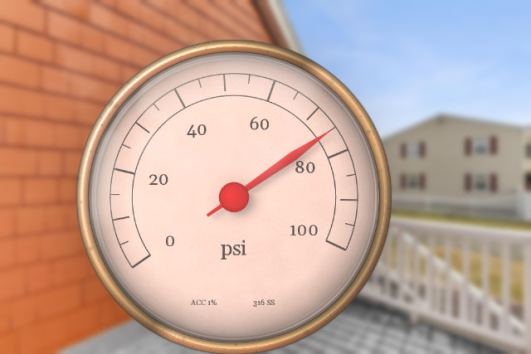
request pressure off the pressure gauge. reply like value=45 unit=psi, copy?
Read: value=75 unit=psi
